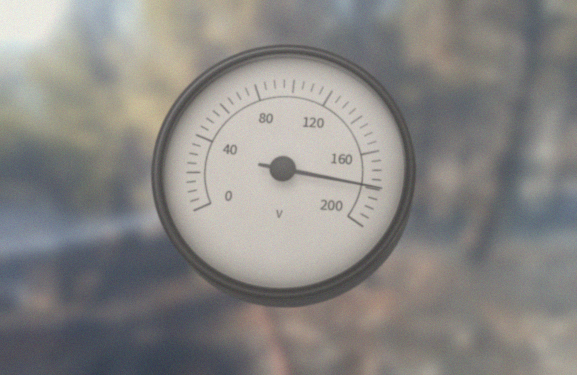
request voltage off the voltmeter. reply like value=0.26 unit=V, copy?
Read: value=180 unit=V
